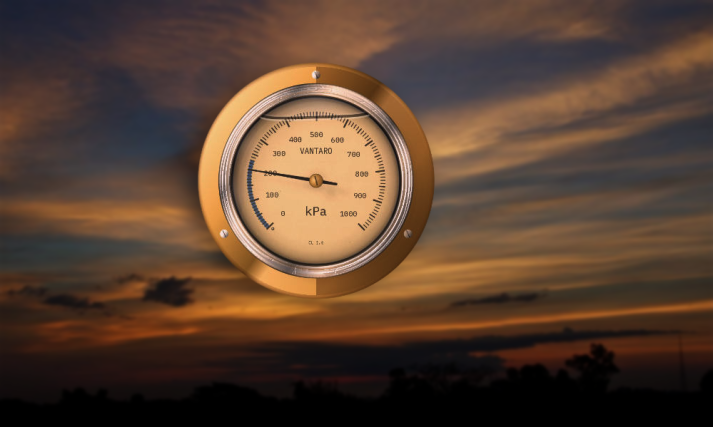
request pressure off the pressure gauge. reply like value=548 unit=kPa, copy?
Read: value=200 unit=kPa
